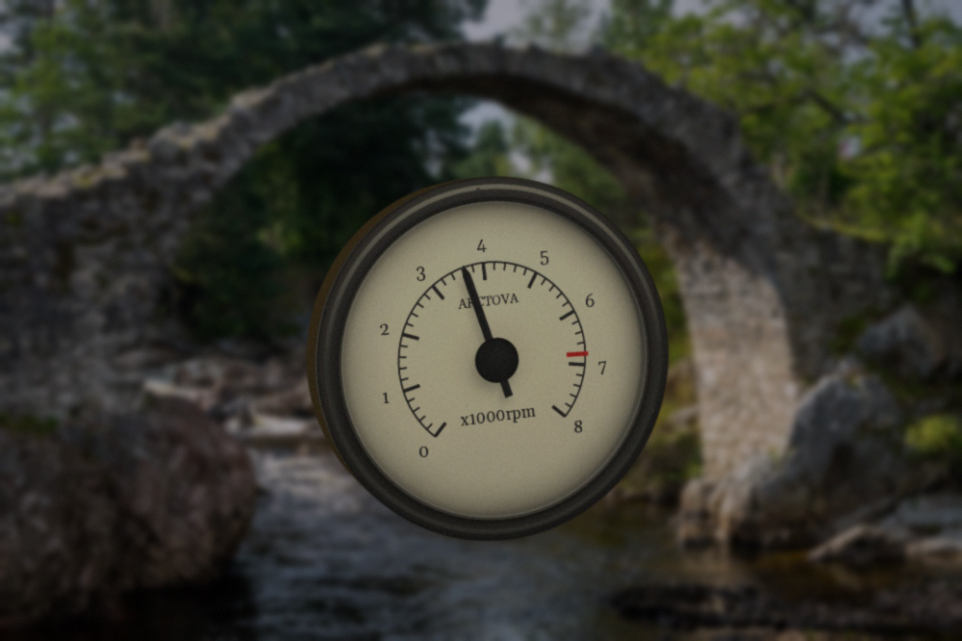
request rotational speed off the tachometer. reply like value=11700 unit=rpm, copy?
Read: value=3600 unit=rpm
